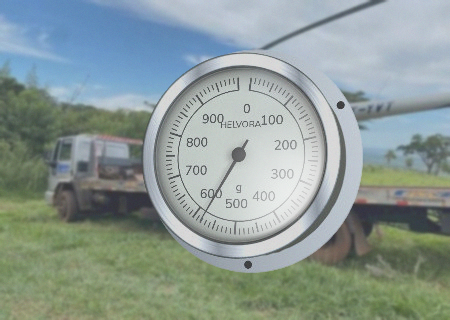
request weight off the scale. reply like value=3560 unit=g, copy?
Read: value=580 unit=g
